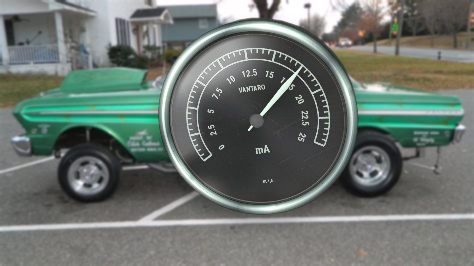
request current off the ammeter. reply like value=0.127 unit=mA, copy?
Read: value=17.5 unit=mA
